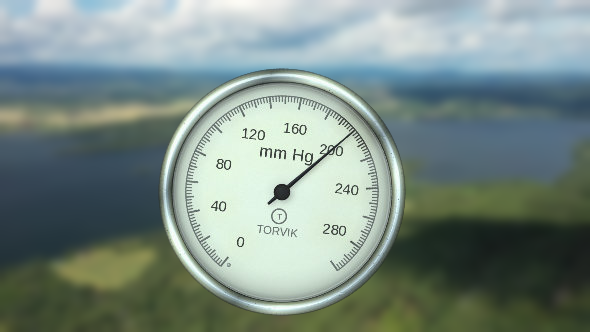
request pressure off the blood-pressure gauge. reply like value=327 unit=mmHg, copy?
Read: value=200 unit=mmHg
